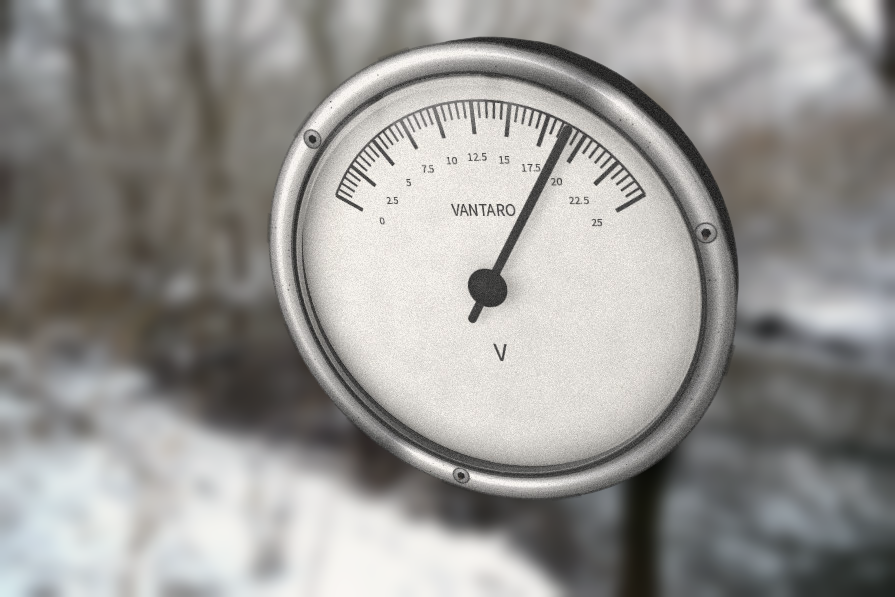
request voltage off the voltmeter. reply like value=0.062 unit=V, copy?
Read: value=19 unit=V
